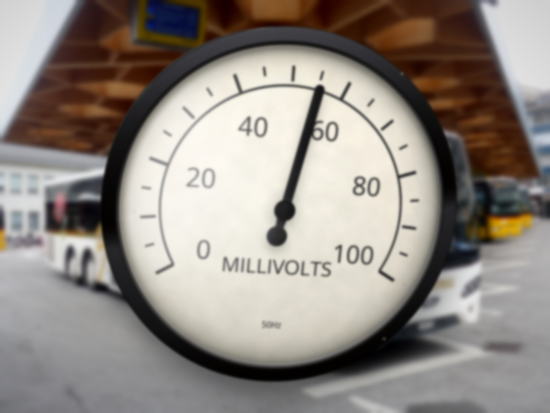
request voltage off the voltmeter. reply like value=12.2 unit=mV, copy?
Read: value=55 unit=mV
